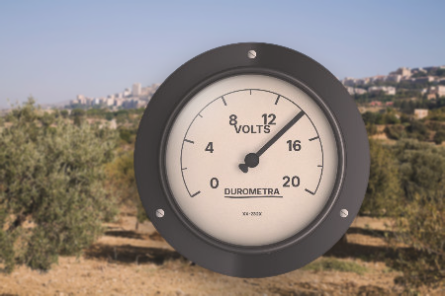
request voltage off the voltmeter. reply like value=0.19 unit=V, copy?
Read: value=14 unit=V
